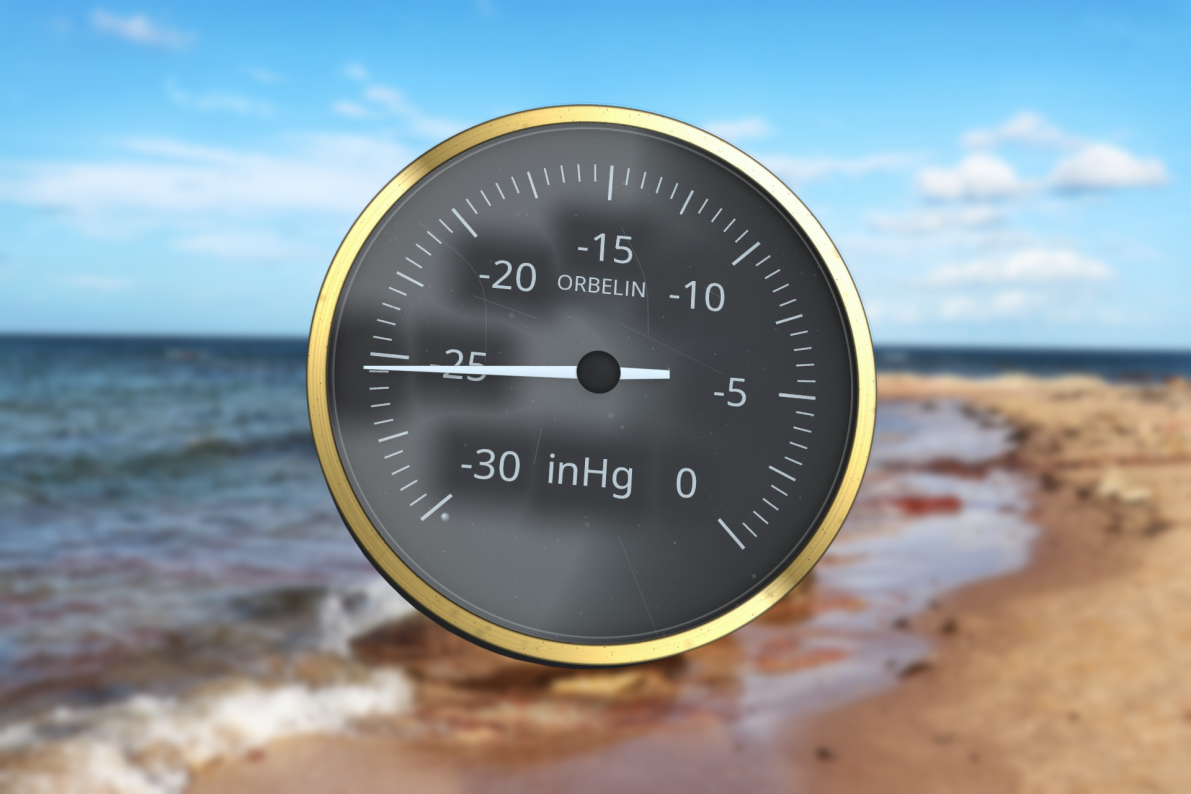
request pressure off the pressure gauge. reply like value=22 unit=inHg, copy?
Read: value=-25.5 unit=inHg
